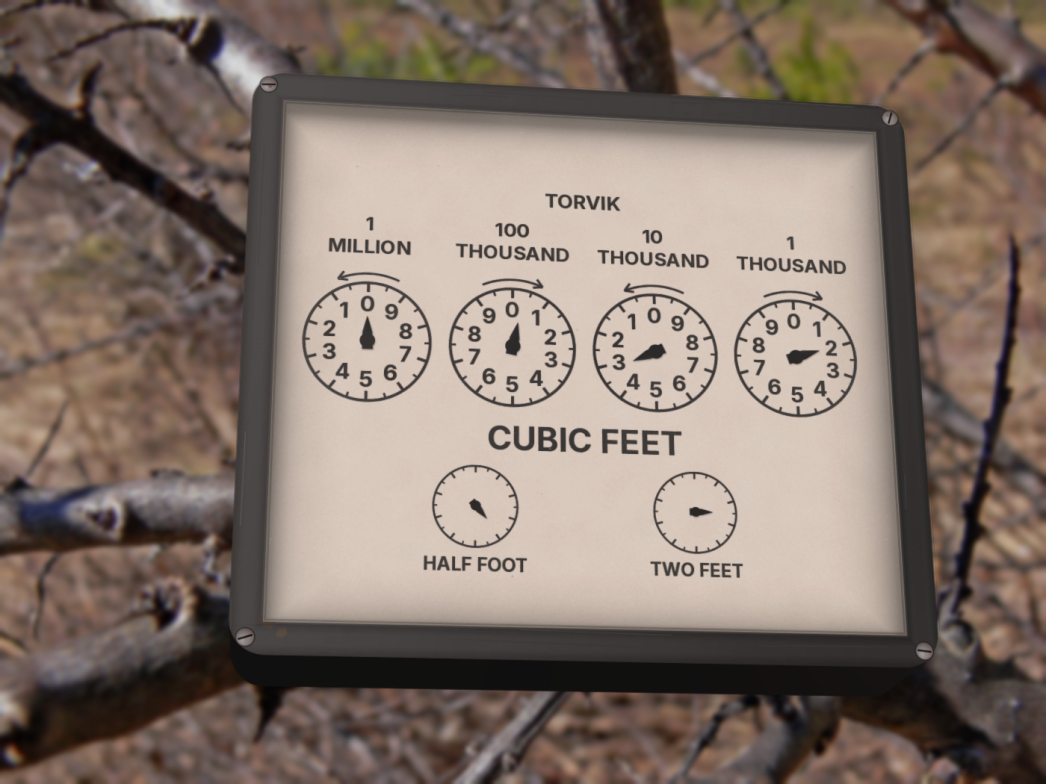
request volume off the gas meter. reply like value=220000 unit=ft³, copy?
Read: value=3200 unit=ft³
